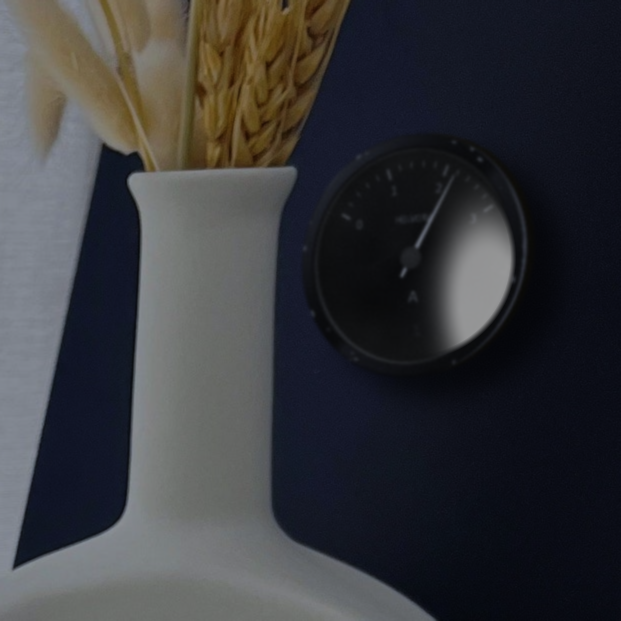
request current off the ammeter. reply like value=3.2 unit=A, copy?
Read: value=2.2 unit=A
